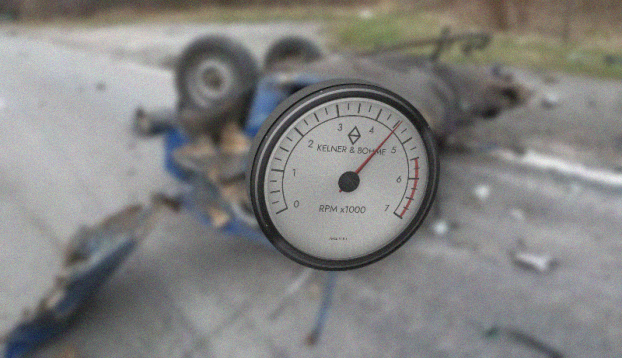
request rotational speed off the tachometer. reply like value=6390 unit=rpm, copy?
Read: value=4500 unit=rpm
